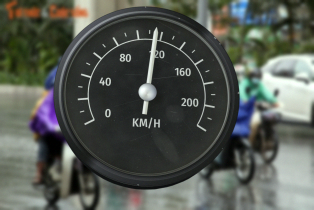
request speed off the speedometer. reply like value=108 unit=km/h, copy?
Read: value=115 unit=km/h
